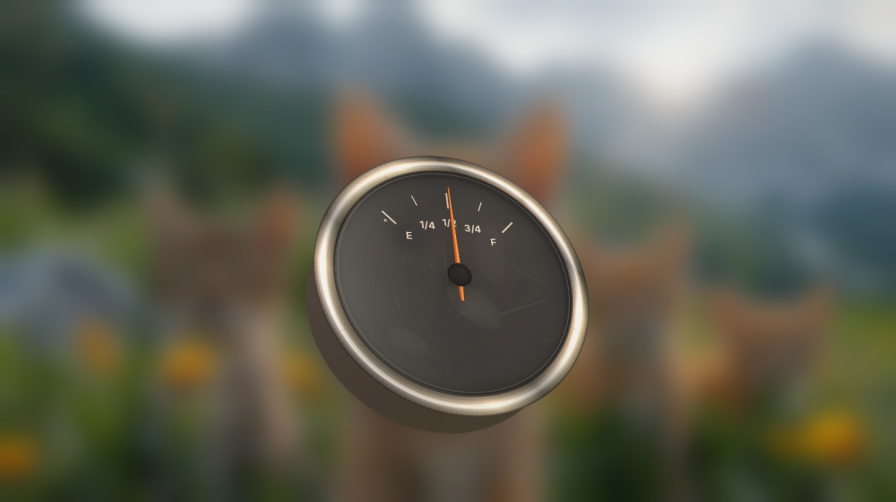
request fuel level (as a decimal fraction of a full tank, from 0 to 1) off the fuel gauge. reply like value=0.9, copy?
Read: value=0.5
